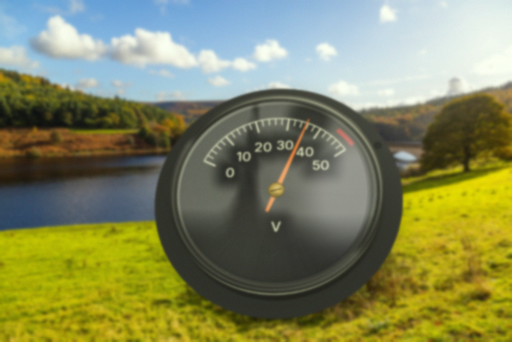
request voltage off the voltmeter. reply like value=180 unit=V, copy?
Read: value=36 unit=V
